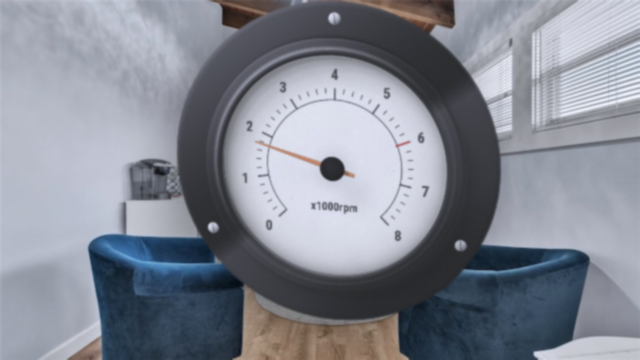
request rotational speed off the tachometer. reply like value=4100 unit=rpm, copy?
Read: value=1800 unit=rpm
